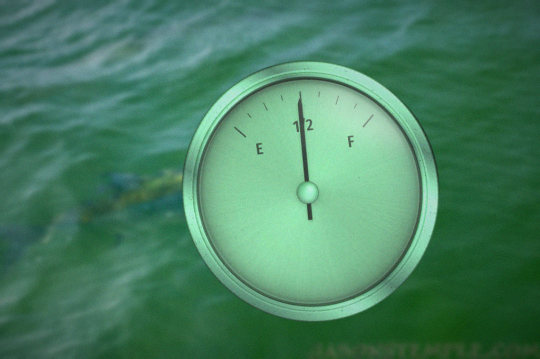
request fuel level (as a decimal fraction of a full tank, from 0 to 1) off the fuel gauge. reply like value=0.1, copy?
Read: value=0.5
